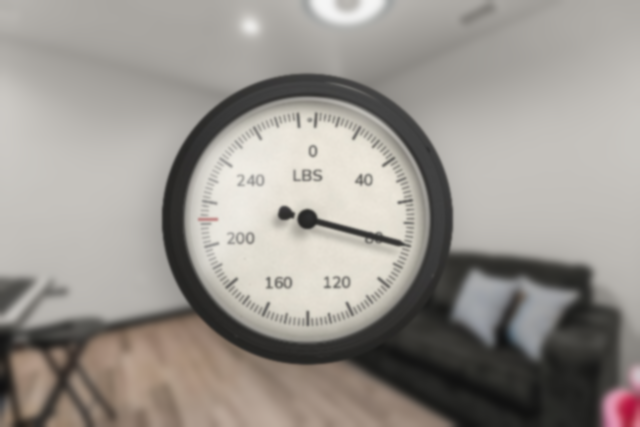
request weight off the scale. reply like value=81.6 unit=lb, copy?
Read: value=80 unit=lb
